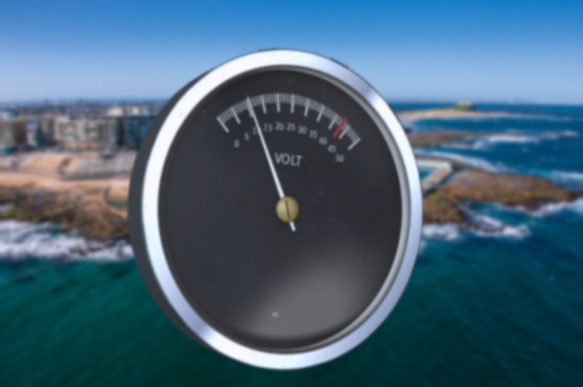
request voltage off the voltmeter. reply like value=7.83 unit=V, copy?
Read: value=10 unit=V
